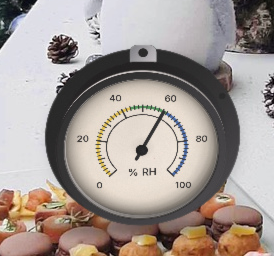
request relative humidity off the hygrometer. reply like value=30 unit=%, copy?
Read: value=60 unit=%
